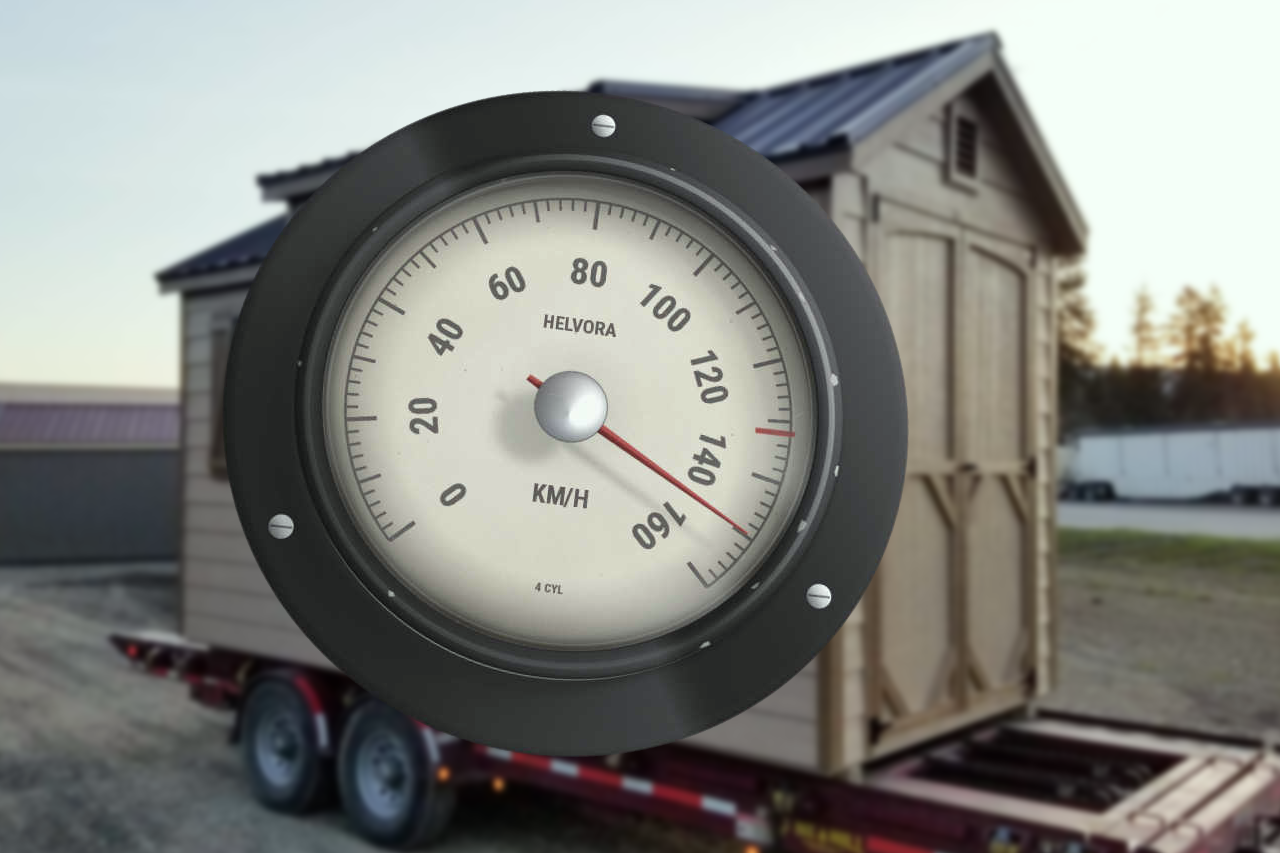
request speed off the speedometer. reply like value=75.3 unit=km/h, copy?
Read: value=150 unit=km/h
